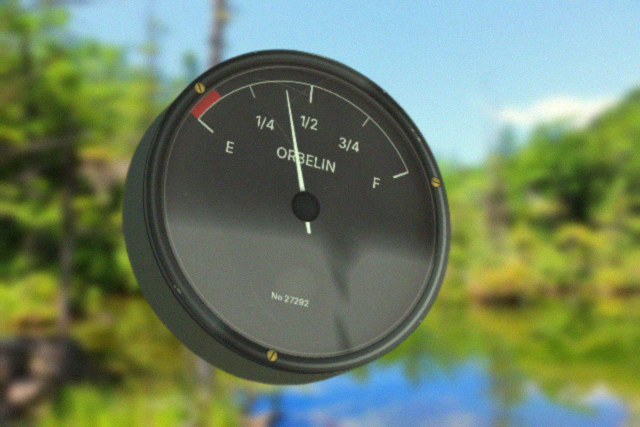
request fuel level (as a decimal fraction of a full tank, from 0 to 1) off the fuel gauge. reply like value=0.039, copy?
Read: value=0.375
